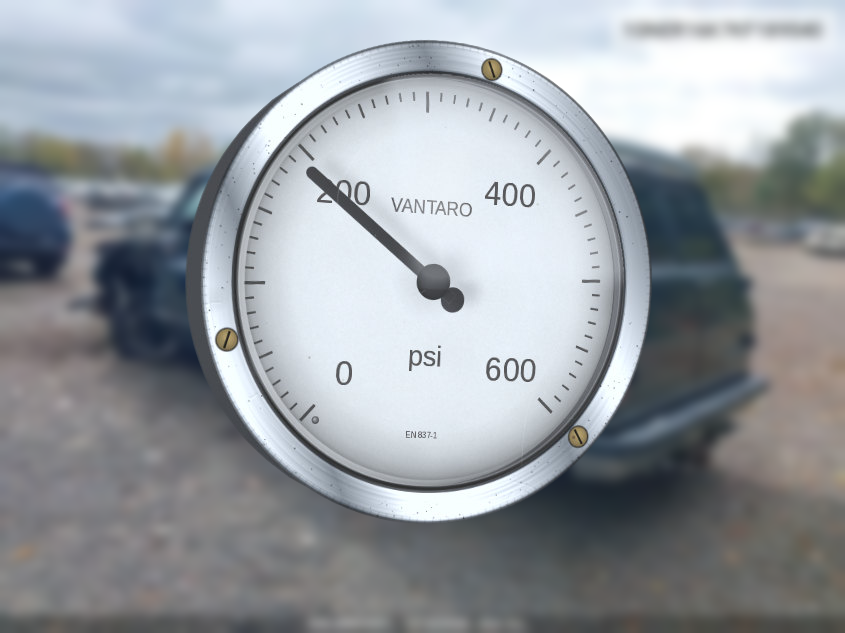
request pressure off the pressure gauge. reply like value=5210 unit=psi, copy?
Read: value=190 unit=psi
